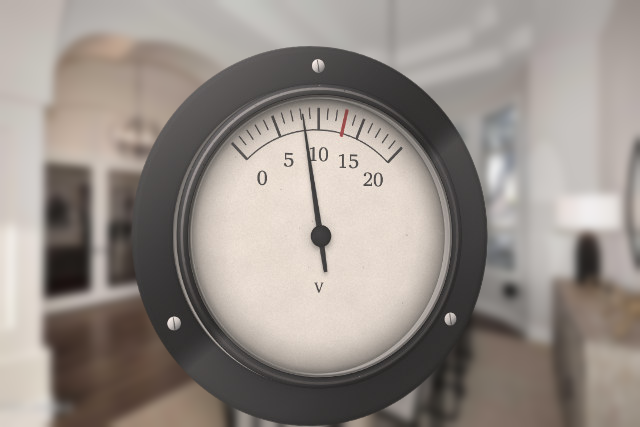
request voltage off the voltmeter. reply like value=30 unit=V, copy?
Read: value=8 unit=V
